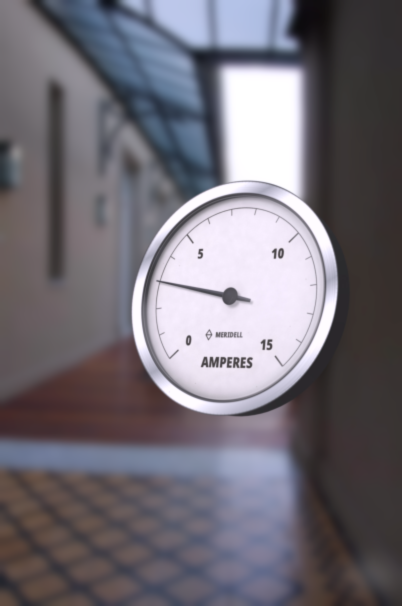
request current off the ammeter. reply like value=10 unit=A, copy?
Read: value=3 unit=A
